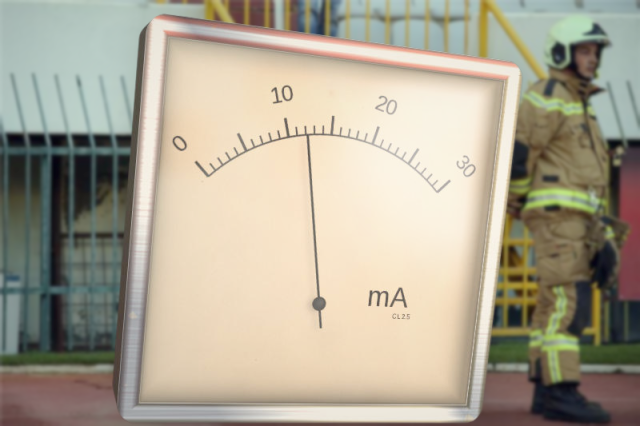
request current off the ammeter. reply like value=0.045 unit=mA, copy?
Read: value=12 unit=mA
